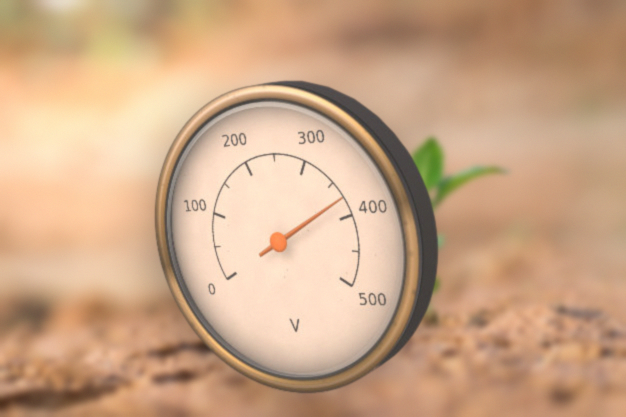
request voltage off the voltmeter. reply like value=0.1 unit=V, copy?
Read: value=375 unit=V
